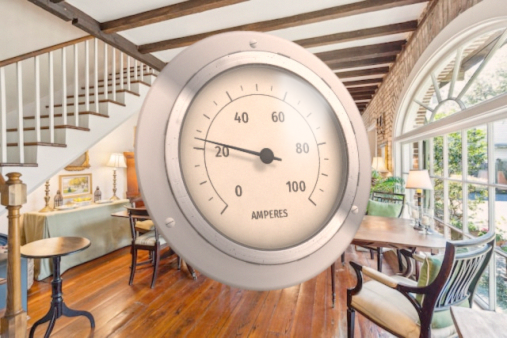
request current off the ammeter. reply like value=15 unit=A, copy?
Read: value=22.5 unit=A
